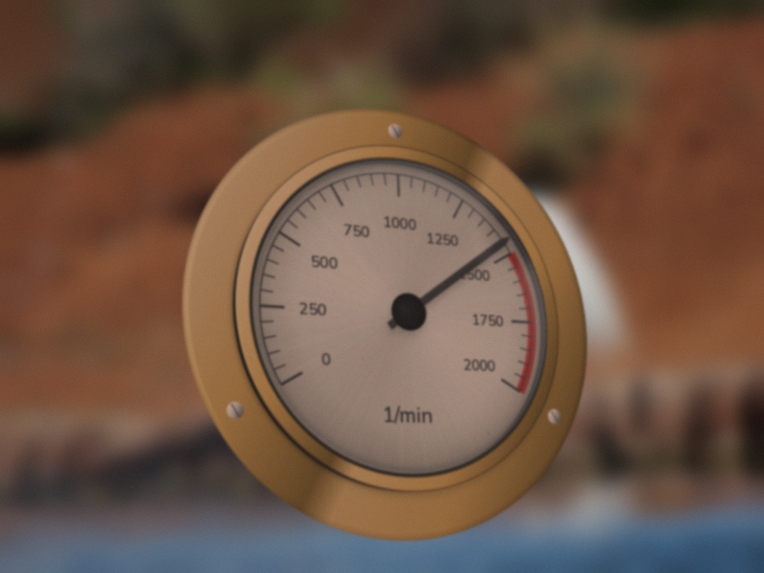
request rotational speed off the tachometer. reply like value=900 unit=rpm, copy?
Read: value=1450 unit=rpm
